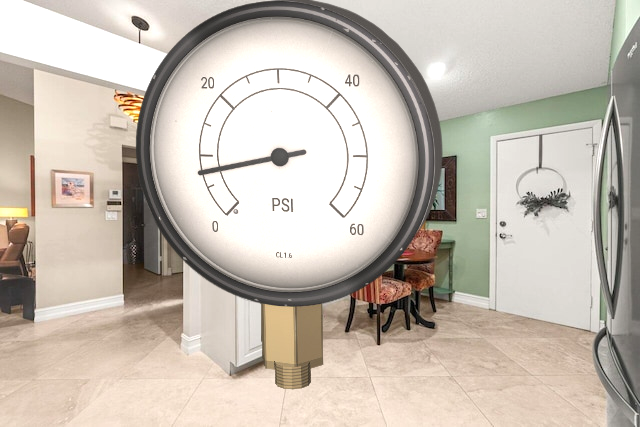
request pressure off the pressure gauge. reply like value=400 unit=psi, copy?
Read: value=7.5 unit=psi
